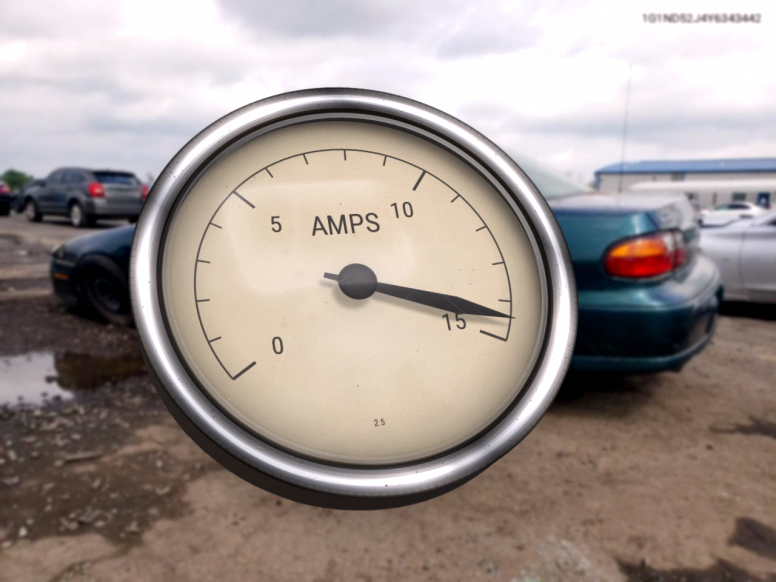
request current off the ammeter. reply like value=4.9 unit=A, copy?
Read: value=14.5 unit=A
